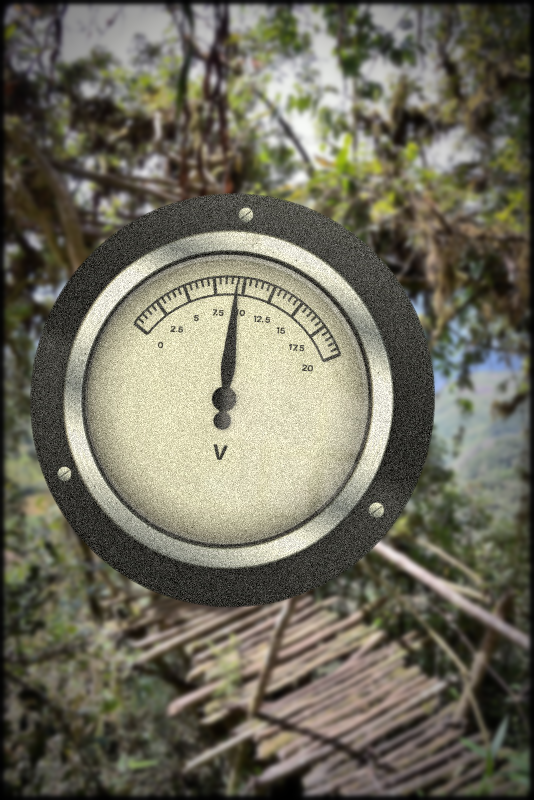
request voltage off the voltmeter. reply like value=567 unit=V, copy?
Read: value=9.5 unit=V
